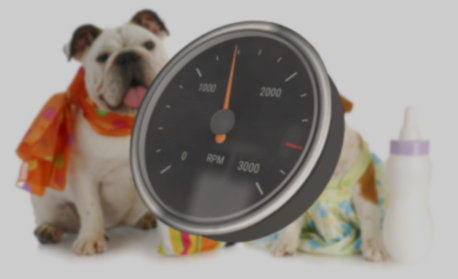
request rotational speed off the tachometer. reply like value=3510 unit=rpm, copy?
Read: value=1400 unit=rpm
